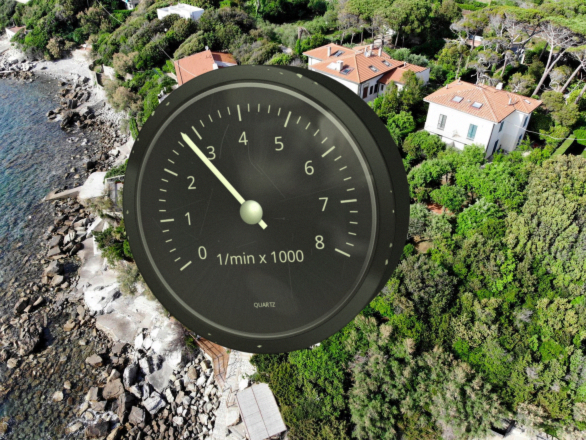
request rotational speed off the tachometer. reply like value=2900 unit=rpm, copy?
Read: value=2800 unit=rpm
